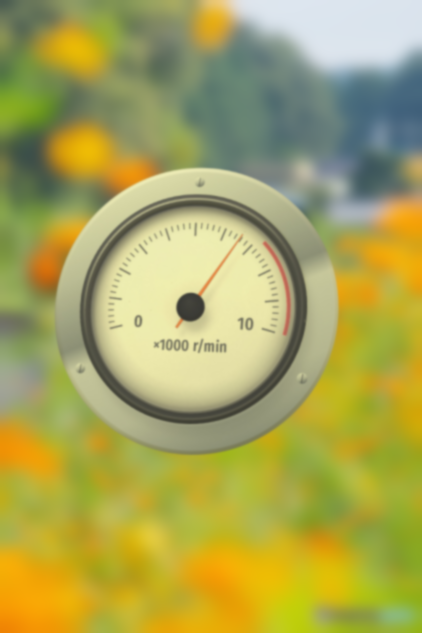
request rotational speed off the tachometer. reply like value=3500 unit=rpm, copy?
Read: value=6600 unit=rpm
